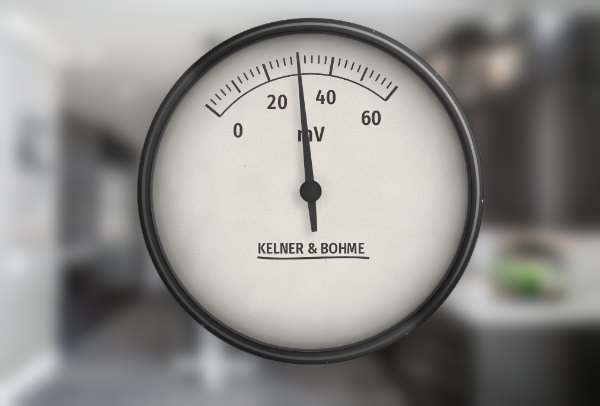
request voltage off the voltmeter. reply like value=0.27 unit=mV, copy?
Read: value=30 unit=mV
